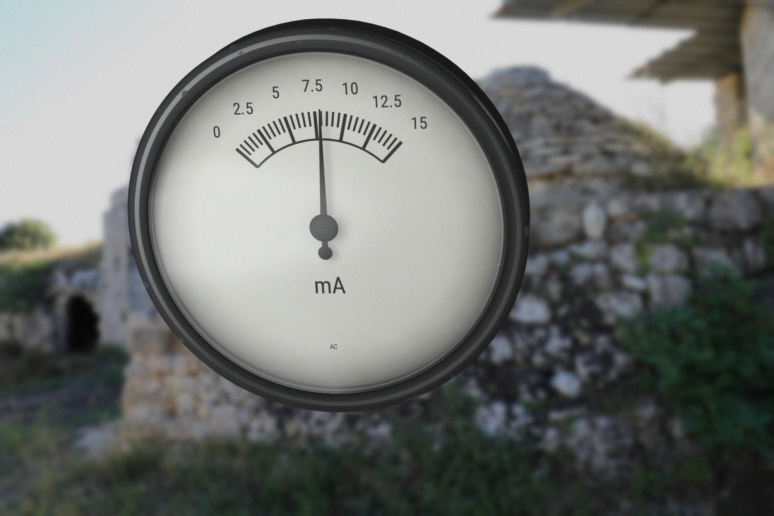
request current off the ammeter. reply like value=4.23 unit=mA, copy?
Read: value=8 unit=mA
